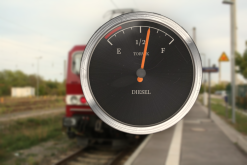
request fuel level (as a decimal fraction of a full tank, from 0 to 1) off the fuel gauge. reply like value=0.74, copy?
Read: value=0.625
